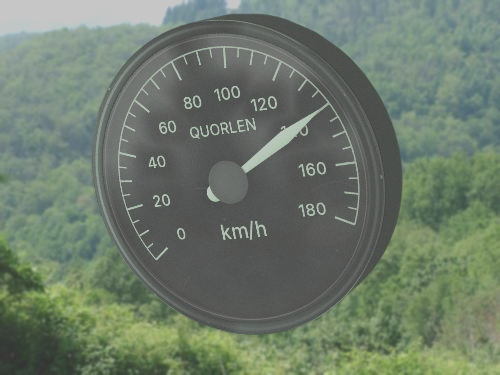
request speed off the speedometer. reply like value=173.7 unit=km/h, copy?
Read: value=140 unit=km/h
